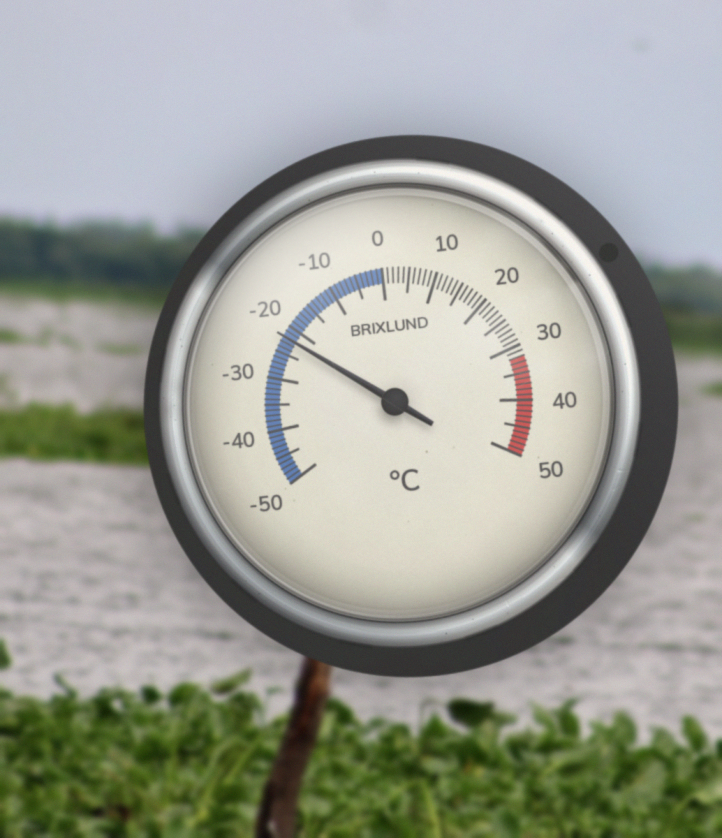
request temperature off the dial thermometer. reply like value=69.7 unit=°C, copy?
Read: value=-22 unit=°C
